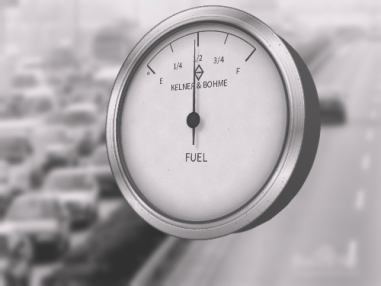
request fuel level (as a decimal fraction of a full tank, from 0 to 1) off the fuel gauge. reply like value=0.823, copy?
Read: value=0.5
